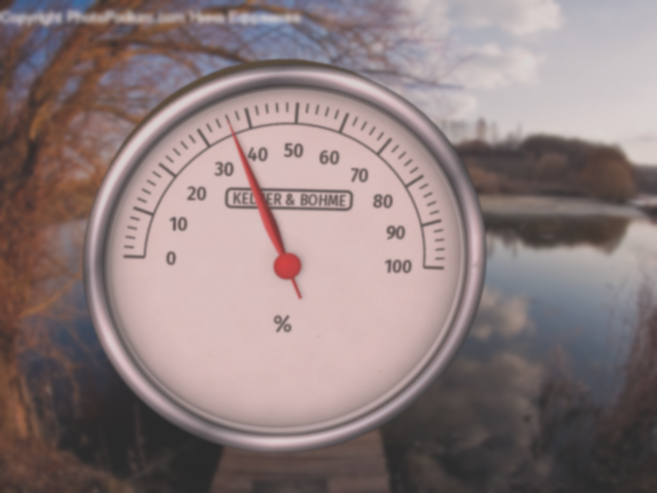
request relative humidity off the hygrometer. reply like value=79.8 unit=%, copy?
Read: value=36 unit=%
